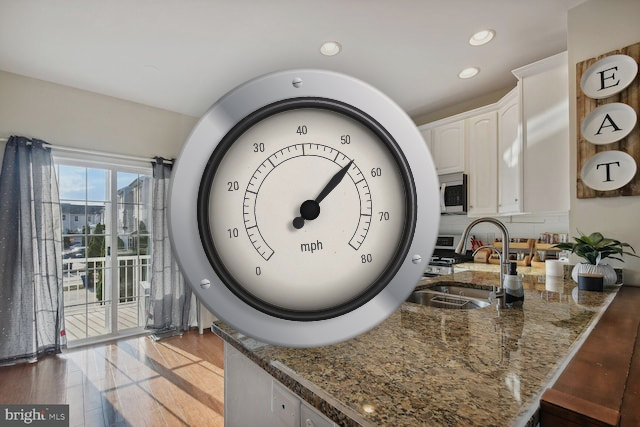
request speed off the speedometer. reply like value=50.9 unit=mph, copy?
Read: value=54 unit=mph
